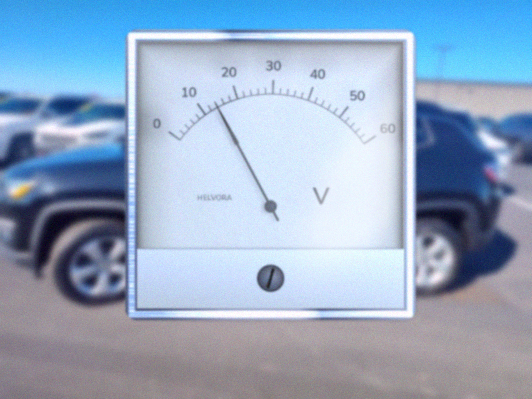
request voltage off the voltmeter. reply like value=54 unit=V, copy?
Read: value=14 unit=V
